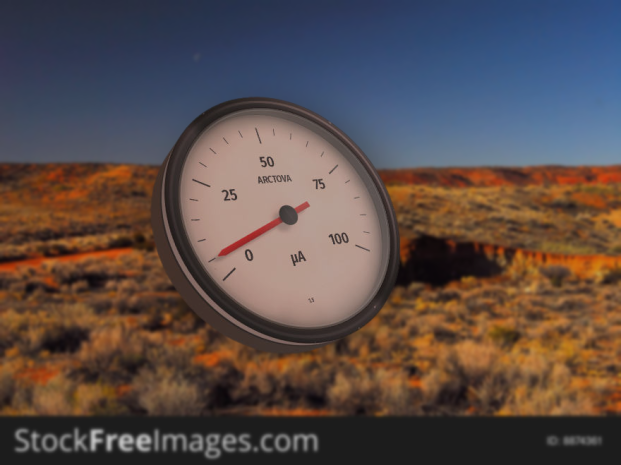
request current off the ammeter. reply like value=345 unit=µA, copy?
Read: value=5 unit=µA
